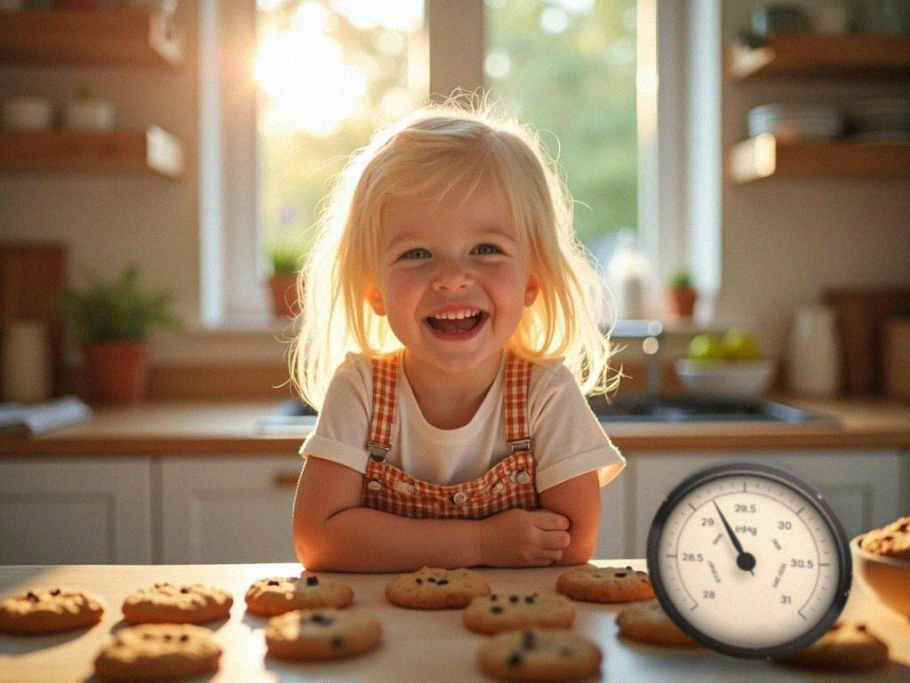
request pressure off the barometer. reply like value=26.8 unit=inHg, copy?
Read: value=29.2 unit=inHg
